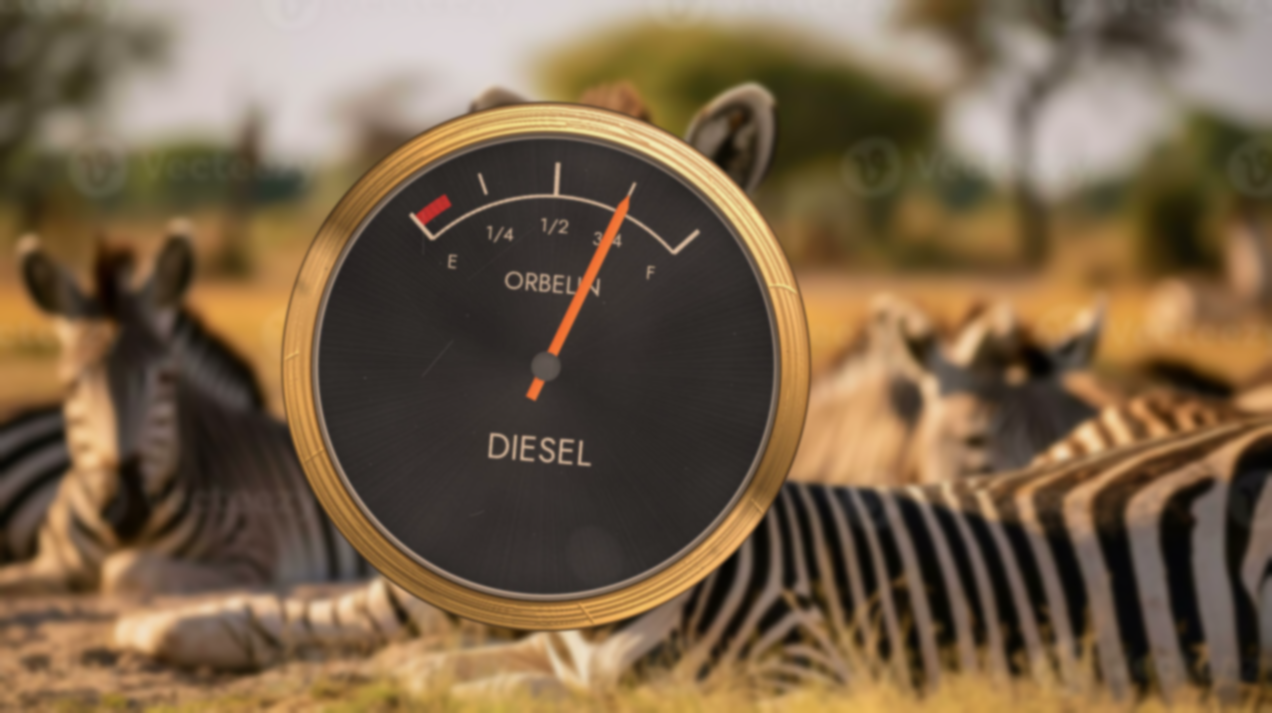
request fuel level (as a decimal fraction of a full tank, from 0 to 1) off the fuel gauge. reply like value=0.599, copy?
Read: value=0.75
